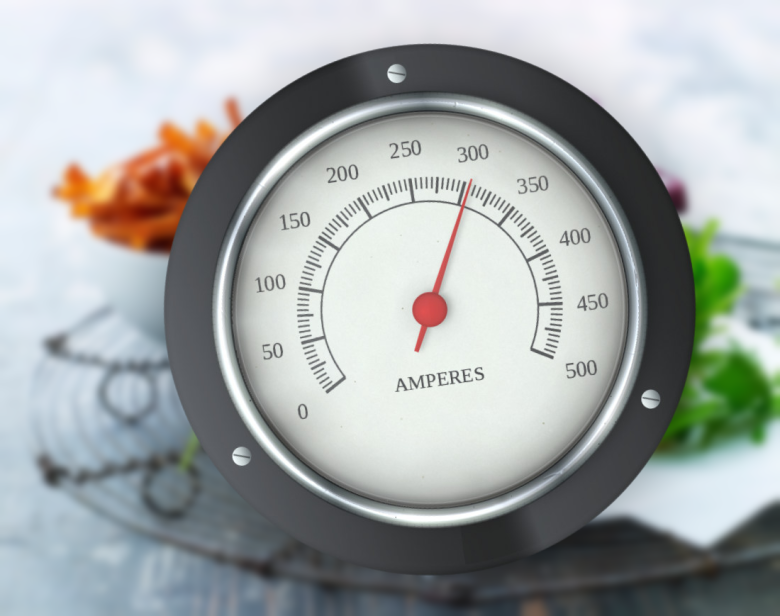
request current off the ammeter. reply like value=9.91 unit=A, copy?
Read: value=305 unit=A
